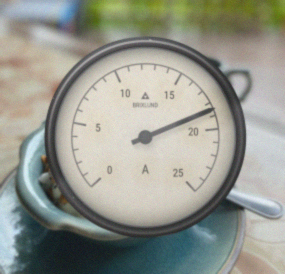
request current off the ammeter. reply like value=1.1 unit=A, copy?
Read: value=18.5 unit=A
